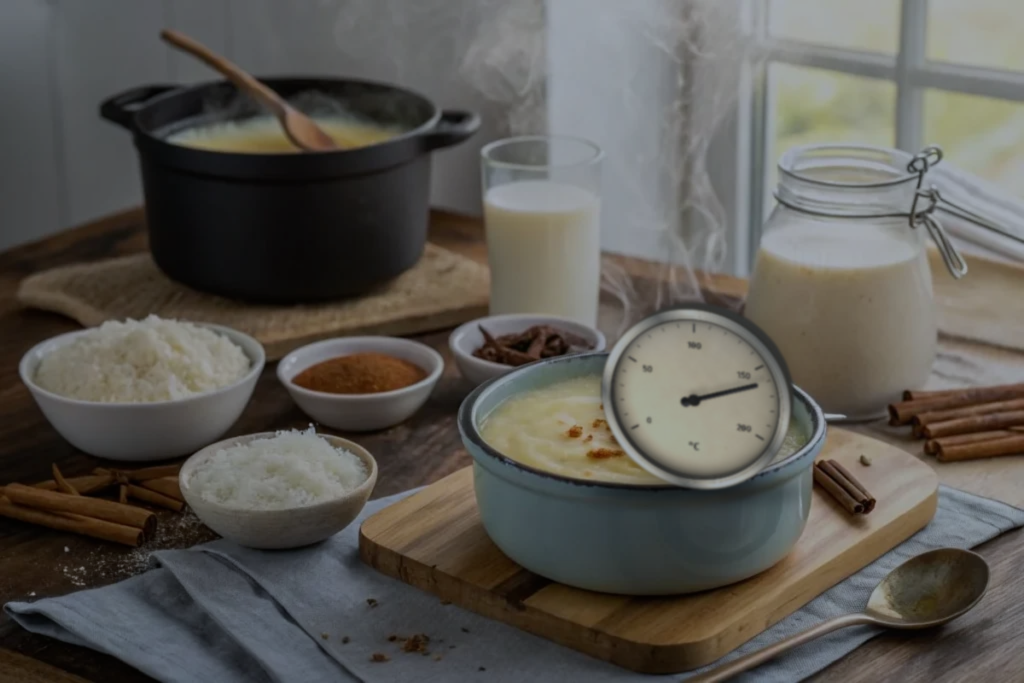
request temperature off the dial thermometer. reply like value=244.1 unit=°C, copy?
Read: value=160 unit=°C
